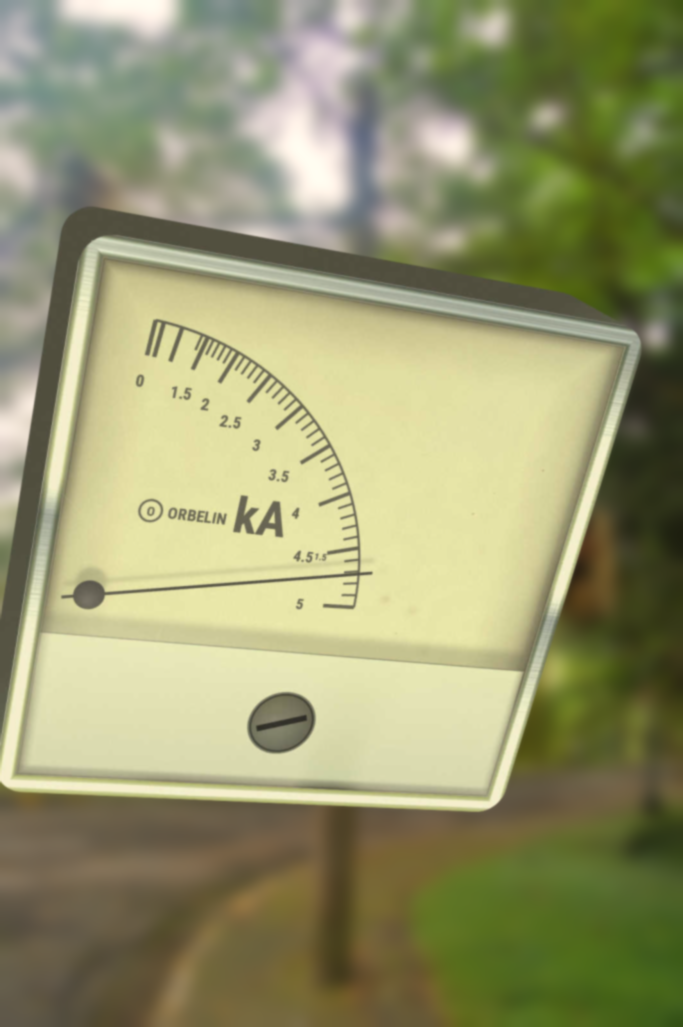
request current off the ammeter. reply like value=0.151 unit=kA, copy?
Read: value=4.7 unit=kA
